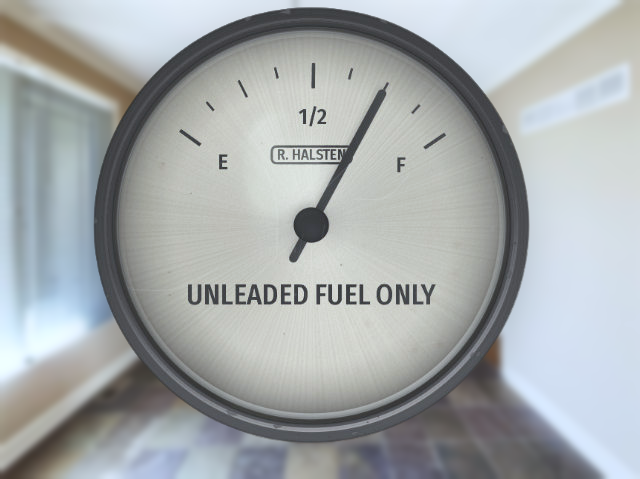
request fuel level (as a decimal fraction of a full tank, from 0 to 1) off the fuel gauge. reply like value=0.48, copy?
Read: value=0.75
